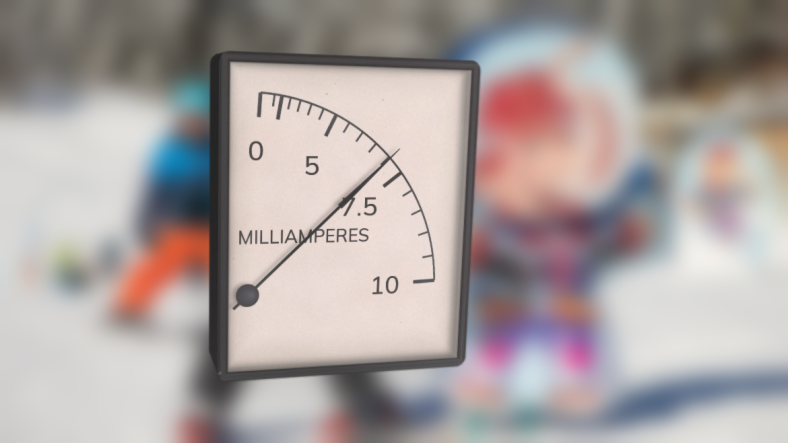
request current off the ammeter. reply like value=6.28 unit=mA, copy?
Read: value=7 unit=mA
